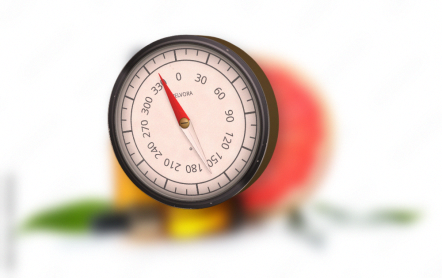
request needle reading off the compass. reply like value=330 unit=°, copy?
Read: value=340 unit=°
